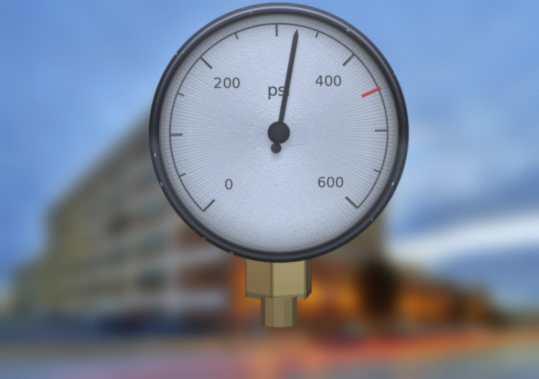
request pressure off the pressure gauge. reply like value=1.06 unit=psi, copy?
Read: value=325 unit=psi
